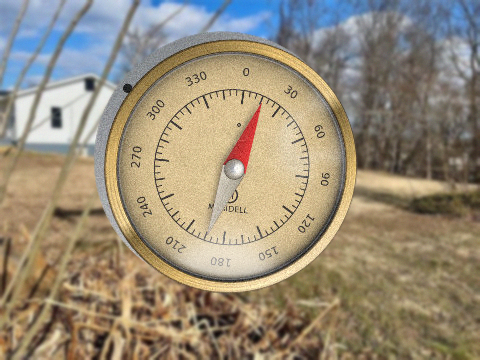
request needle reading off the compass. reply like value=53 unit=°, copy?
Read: value=15 unit=°
